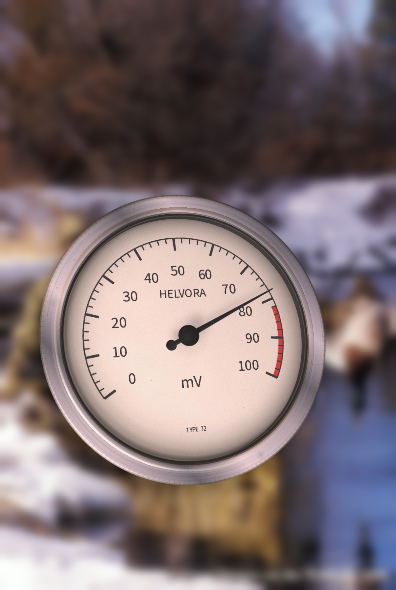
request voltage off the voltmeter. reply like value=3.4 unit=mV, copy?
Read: value=78 unit=mV
